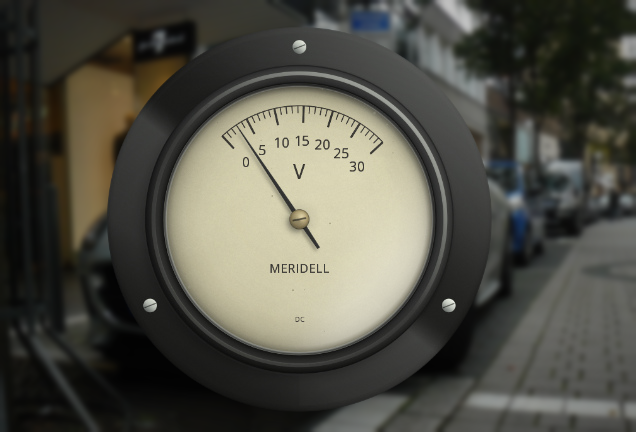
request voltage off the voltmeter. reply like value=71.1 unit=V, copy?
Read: value=3 unit=V
